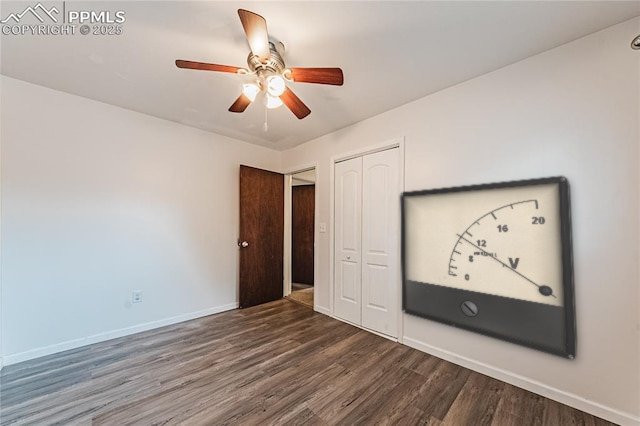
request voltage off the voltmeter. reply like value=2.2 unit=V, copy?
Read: value=11 unit=V
